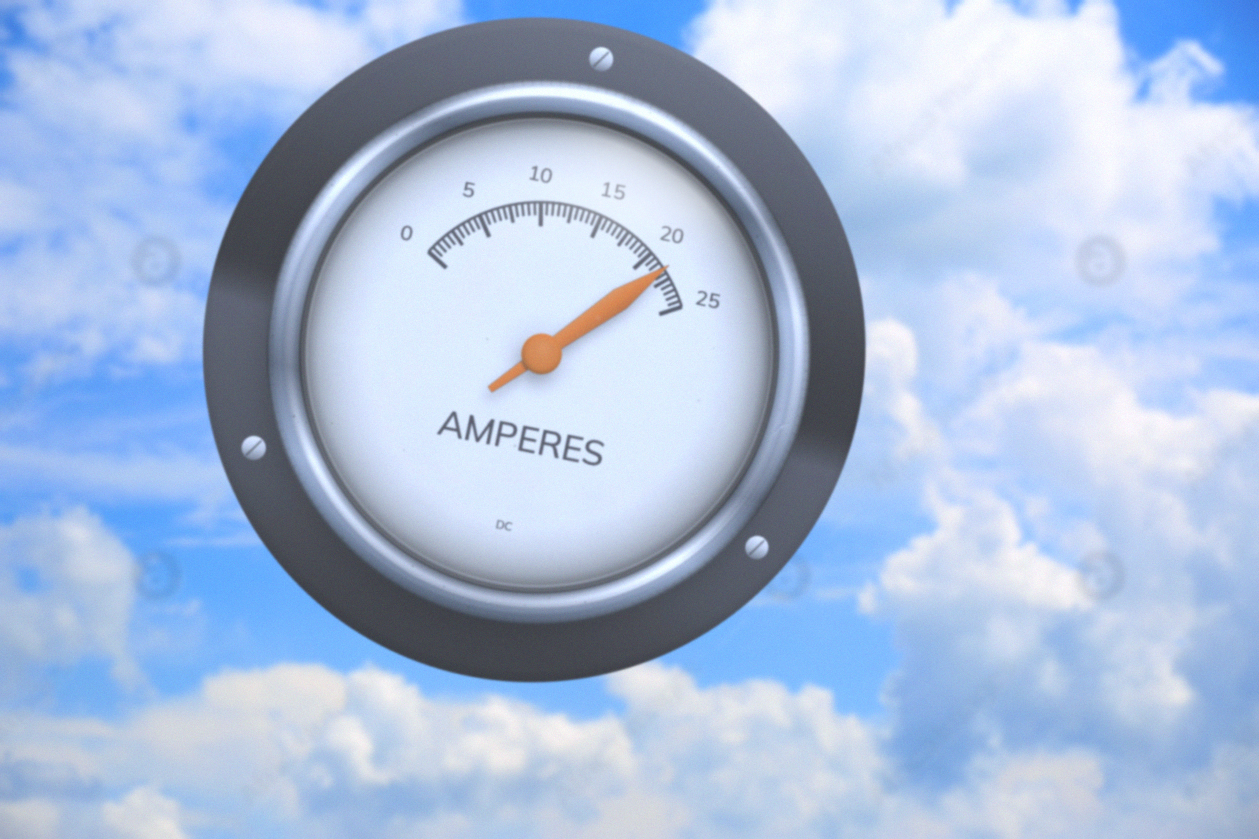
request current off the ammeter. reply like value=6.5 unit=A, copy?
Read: value=21.5 unit=A
